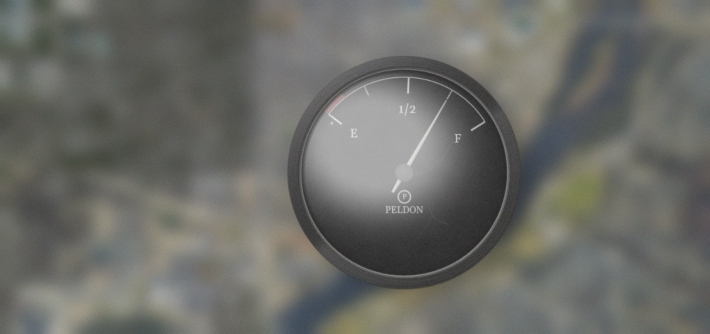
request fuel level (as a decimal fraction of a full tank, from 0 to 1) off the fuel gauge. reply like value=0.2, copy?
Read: value=0.75
